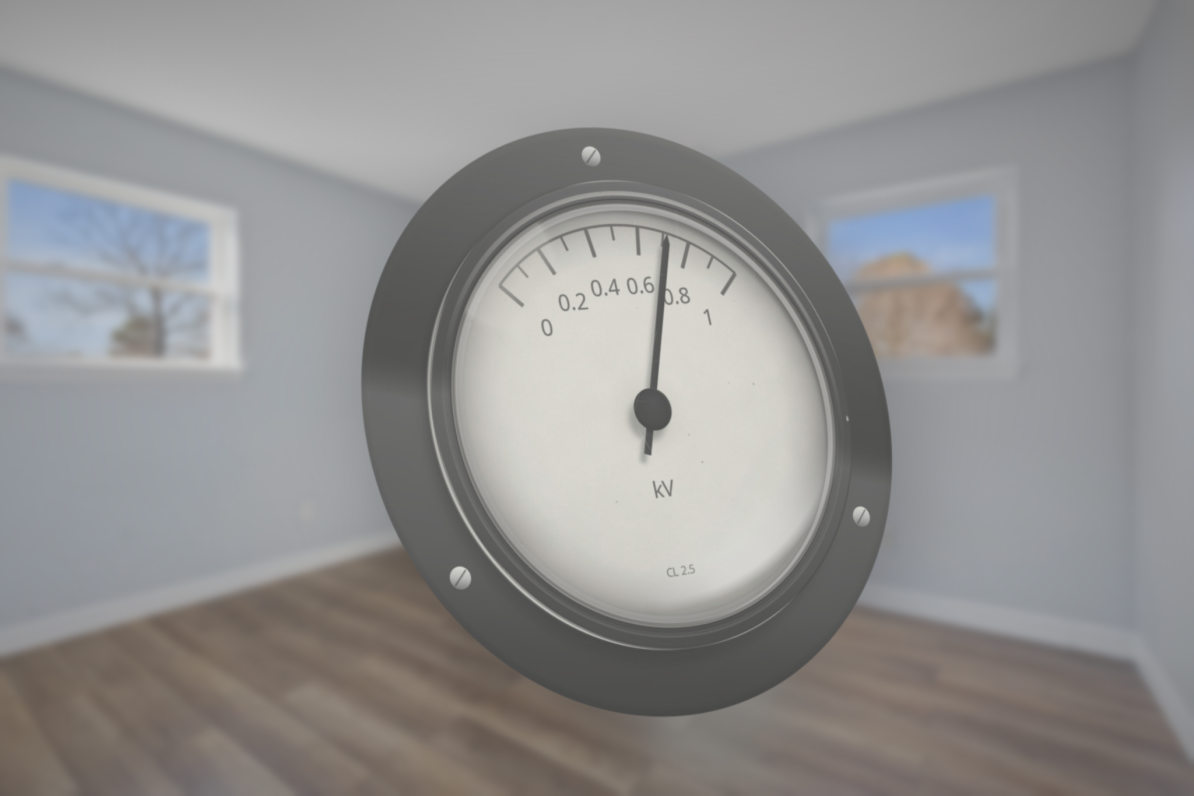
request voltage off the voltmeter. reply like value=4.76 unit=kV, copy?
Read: value=0.7 unit=kV
